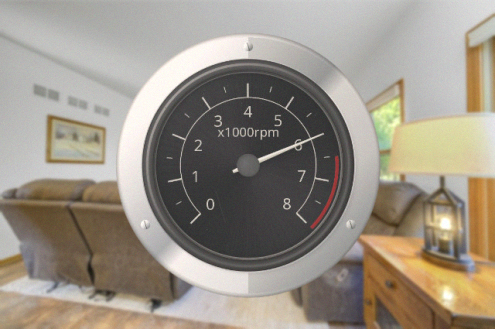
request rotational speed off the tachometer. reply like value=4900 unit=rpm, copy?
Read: value=6000 unit=rpm
